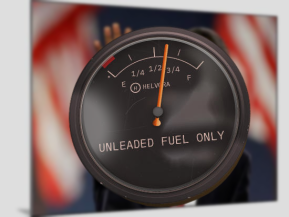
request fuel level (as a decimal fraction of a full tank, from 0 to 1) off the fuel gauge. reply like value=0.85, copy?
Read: value=0.625
